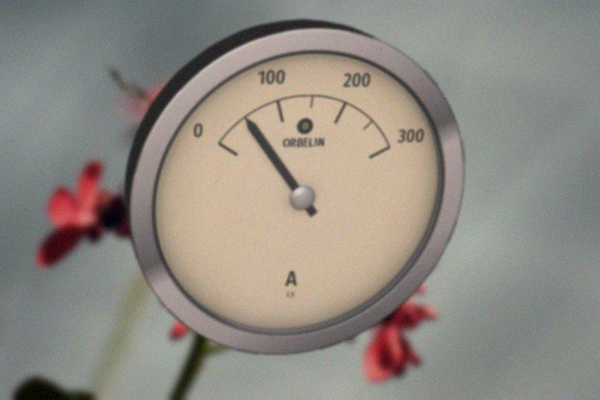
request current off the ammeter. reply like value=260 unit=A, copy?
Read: value=50 unit=A
